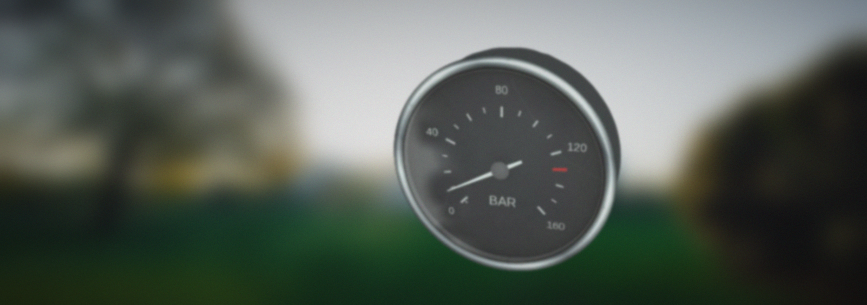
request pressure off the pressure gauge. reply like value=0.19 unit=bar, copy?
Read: value=10 unit=bar
